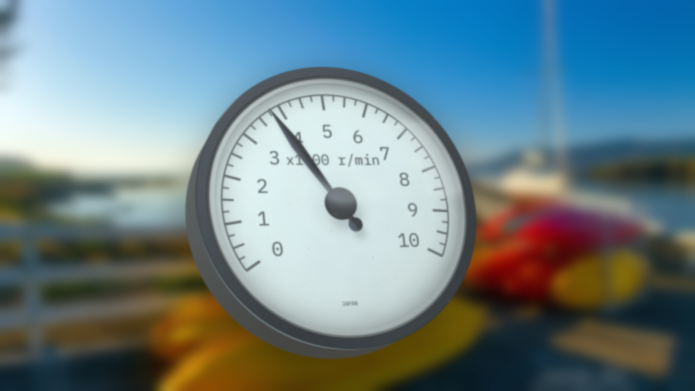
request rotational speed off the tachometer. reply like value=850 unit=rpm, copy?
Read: value=3750 unit=rpm
